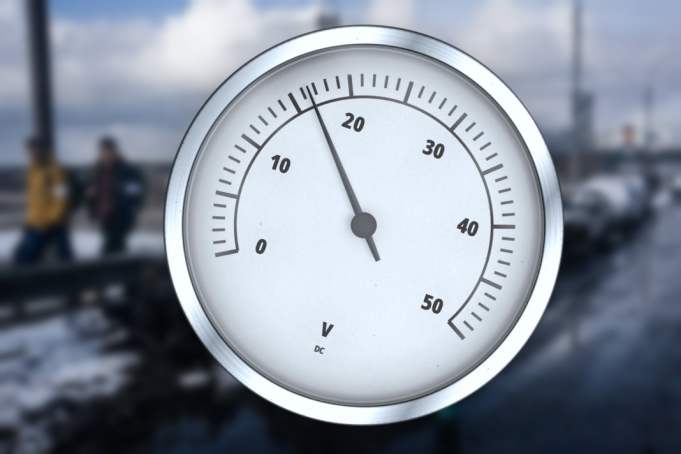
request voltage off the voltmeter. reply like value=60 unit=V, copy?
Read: value=16.5 unit=V
